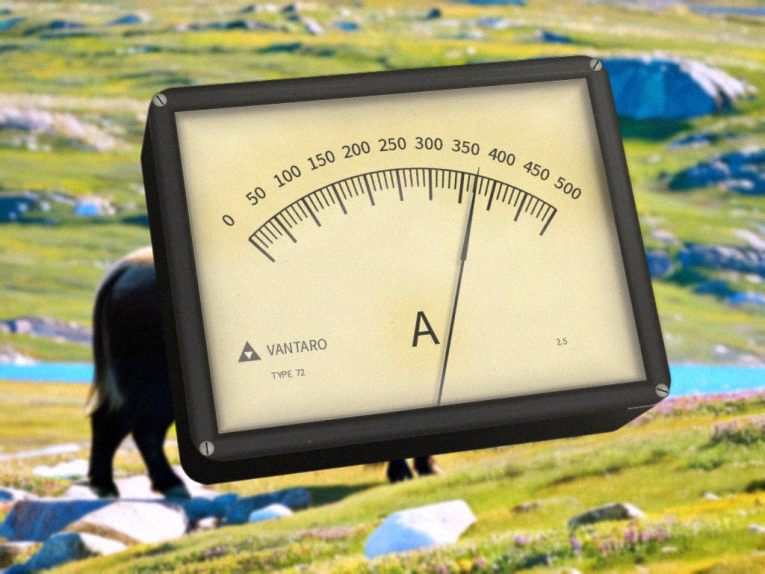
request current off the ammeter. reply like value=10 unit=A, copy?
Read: value=370 unit=A
